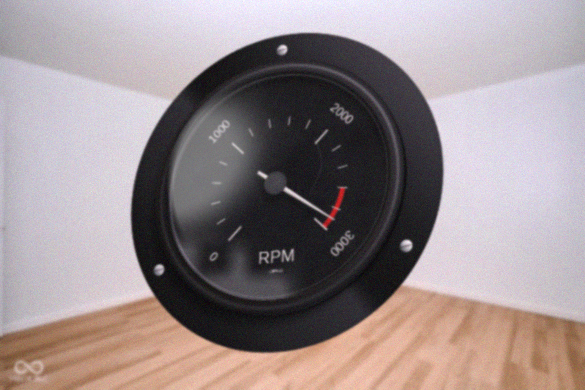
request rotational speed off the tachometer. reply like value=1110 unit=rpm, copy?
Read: value=2900 unit=rpm
